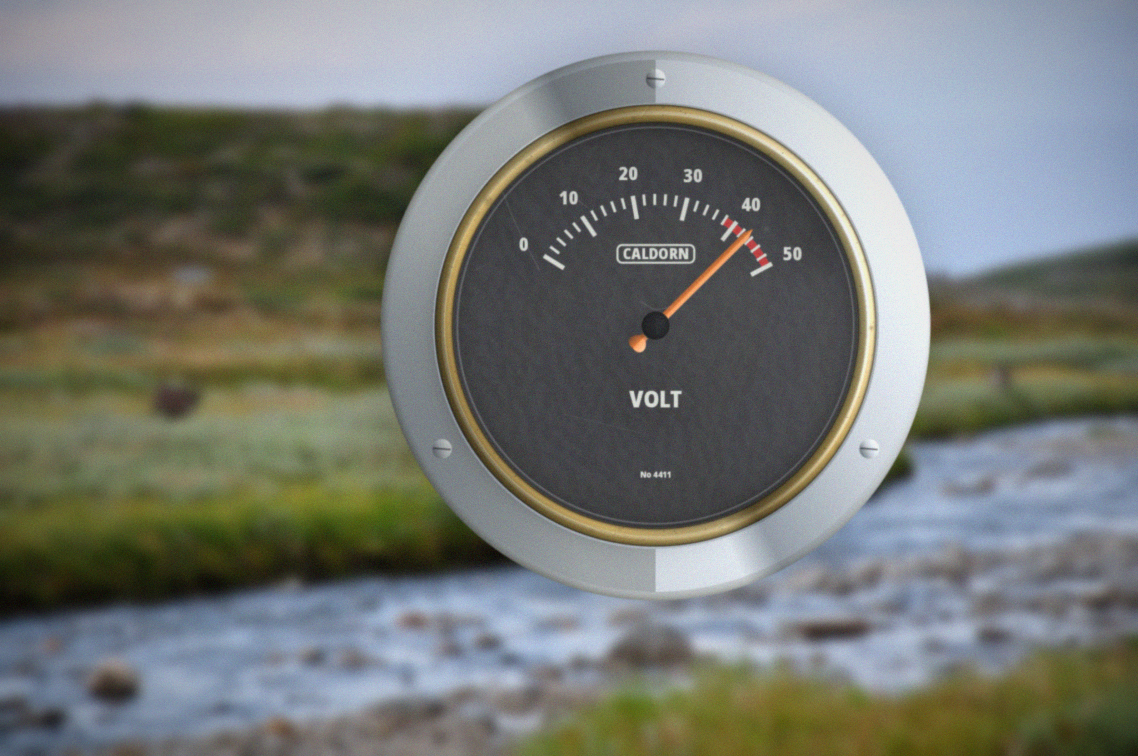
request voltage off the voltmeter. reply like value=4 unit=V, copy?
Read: value=43 unit=V
